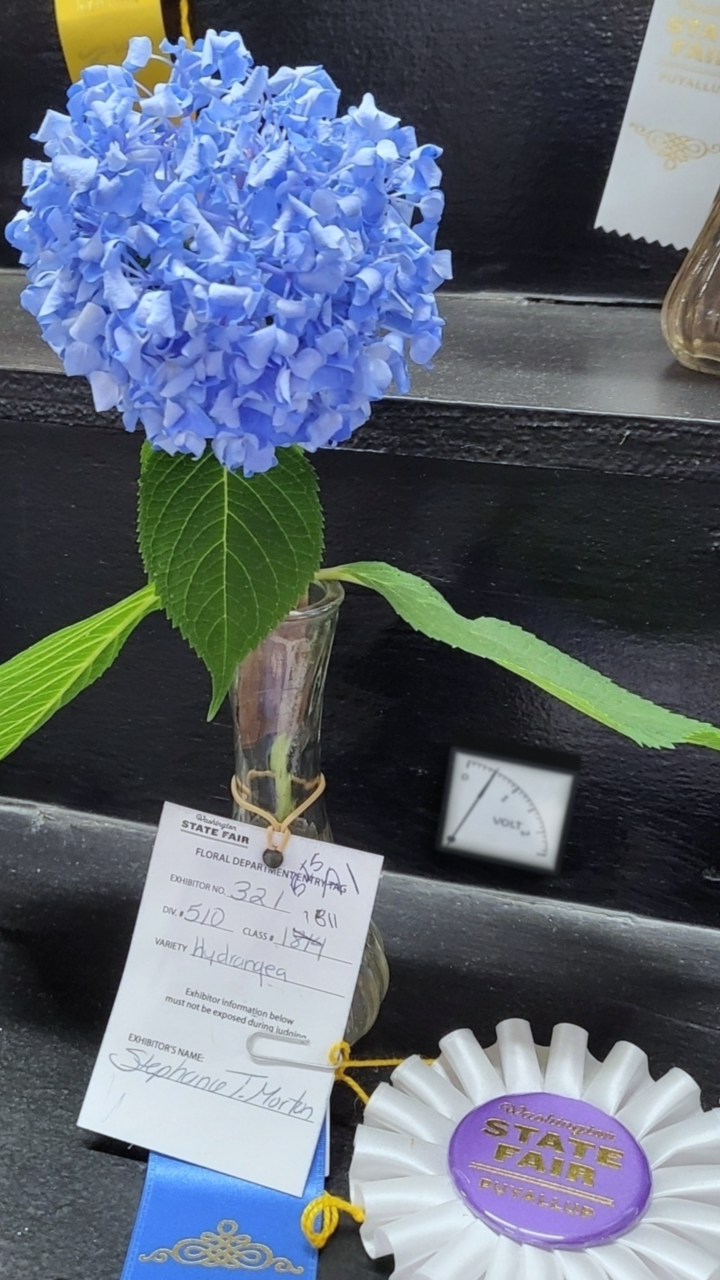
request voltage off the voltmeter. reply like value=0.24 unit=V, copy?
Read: value=0.5 unit=V
